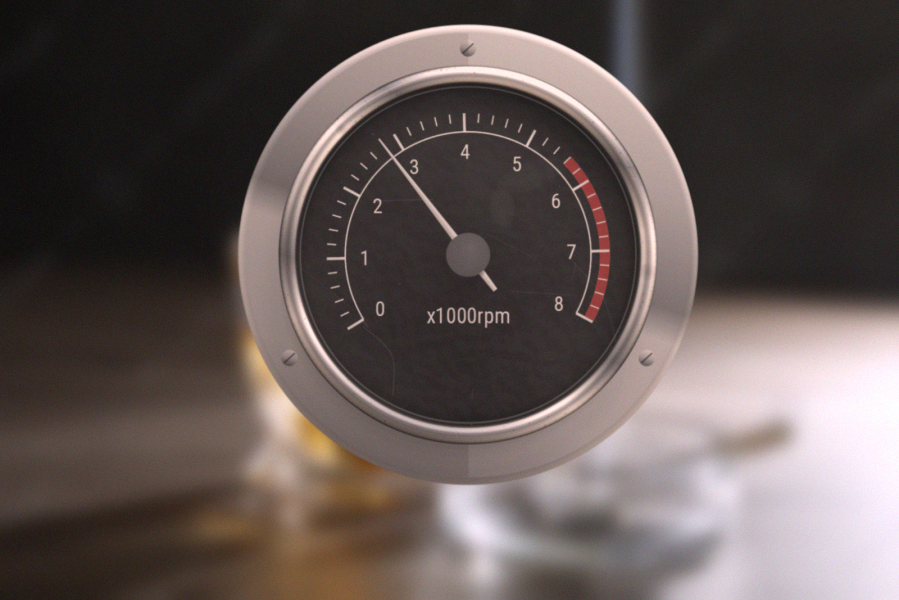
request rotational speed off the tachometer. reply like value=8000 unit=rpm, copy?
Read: value=2800 unit=rpm
